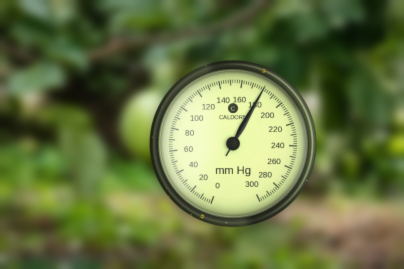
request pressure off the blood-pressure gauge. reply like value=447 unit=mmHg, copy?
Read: value=180 unit=mmHg
